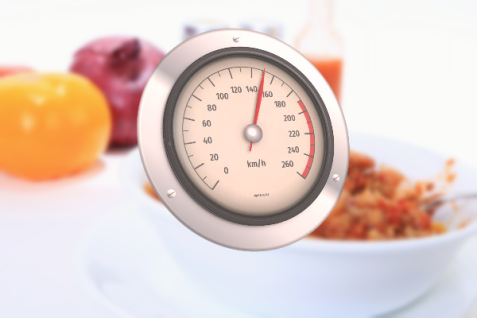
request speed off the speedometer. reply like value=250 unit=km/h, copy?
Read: value=150 unit=km/h
